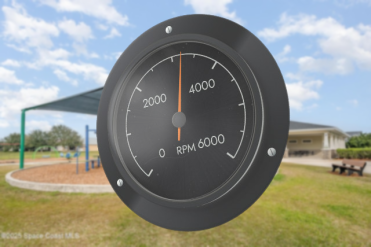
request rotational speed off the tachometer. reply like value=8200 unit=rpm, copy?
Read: value=3250 unit=rpm
